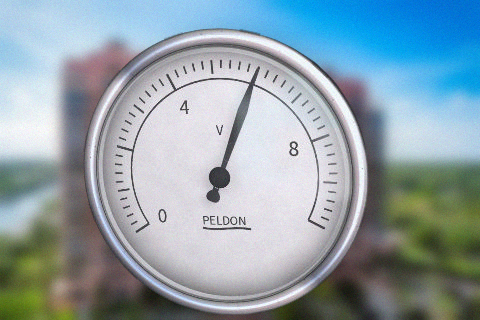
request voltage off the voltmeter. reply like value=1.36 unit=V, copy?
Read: value=6 unit=V
